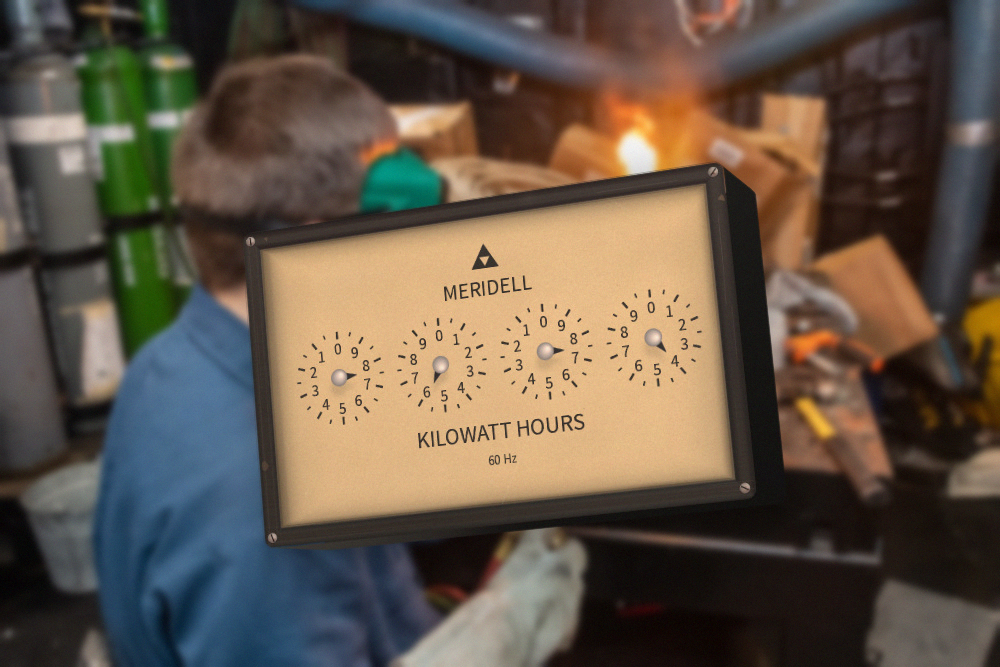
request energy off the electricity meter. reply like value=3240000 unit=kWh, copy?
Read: value=7574 unit=kWh
